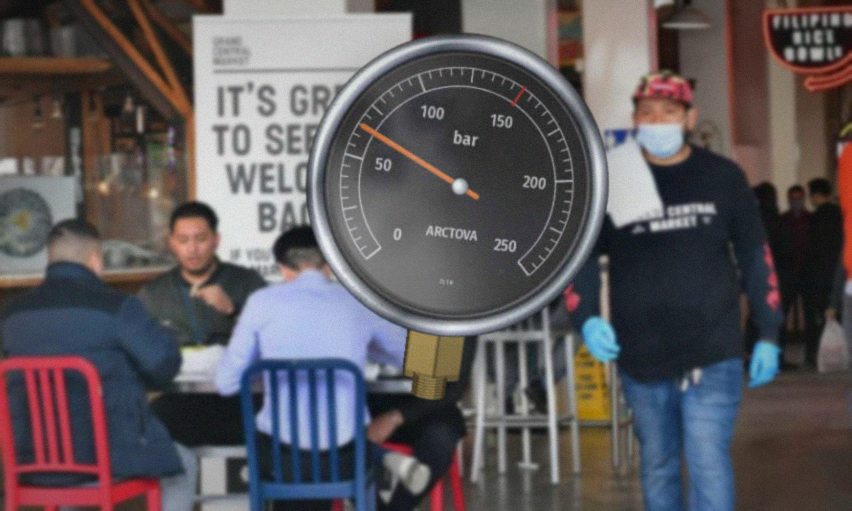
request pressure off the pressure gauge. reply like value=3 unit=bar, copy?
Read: value=65 unit=bar
